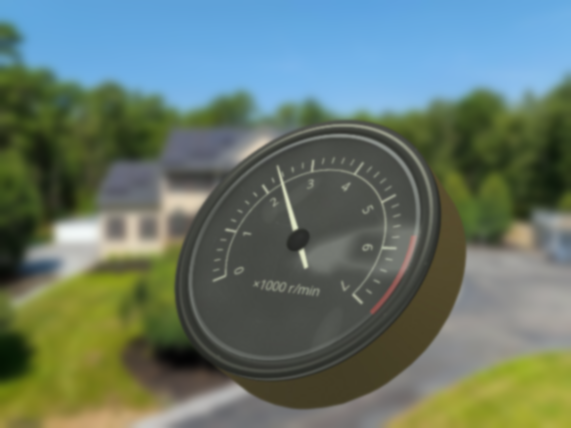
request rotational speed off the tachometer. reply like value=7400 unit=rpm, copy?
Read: value=2400 unit=rpm
